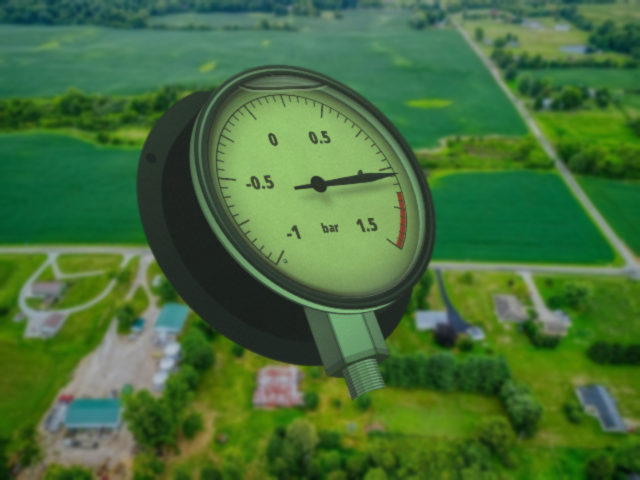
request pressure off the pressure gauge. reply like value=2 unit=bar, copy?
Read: value=1.05 unit=bar
